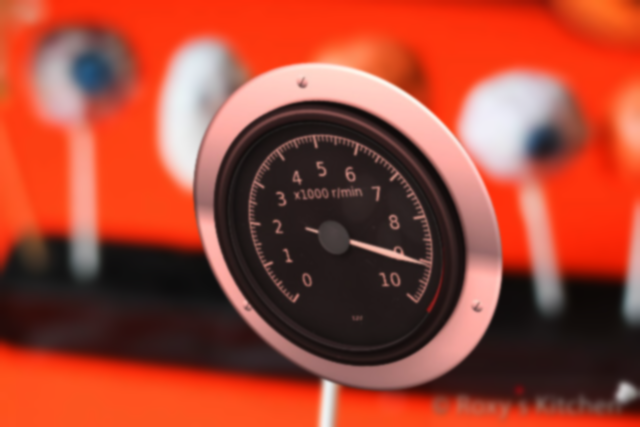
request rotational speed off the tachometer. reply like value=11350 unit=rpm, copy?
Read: value=9000 unit=rpm
